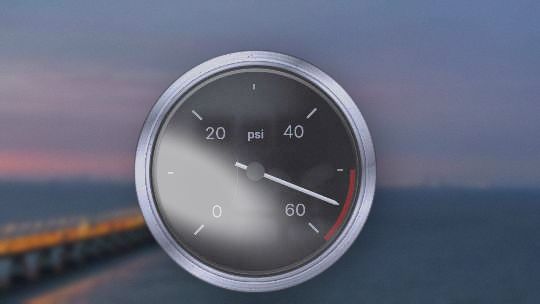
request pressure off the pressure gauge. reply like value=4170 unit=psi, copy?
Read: value=55 unit=psi
